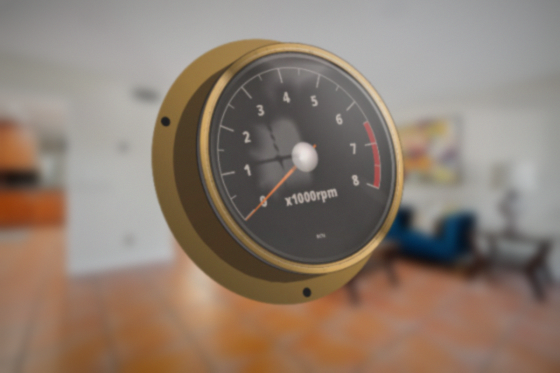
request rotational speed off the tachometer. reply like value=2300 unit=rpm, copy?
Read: value=0 unit=rpm
